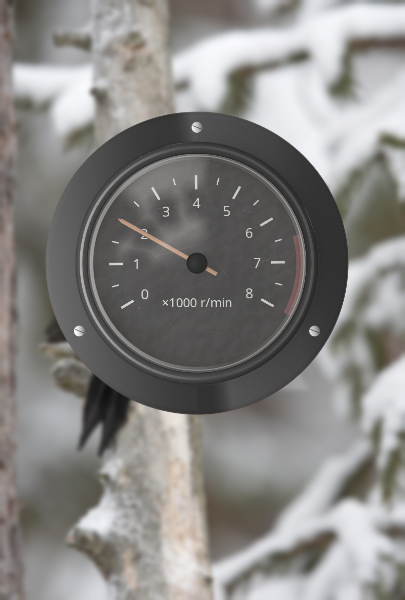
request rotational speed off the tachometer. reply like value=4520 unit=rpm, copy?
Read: value=2000 unit=rpm
